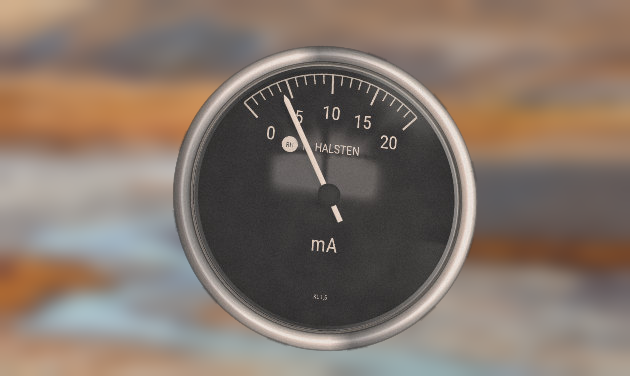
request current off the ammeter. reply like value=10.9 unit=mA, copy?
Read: value=4 unit=mA
